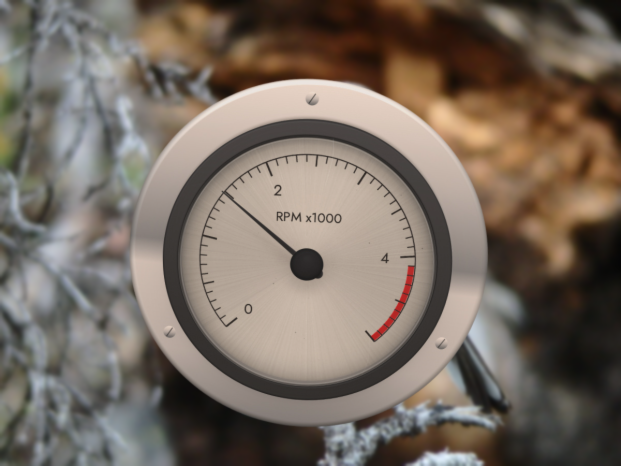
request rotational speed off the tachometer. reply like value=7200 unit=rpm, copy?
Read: value=1500 unit=rpm
